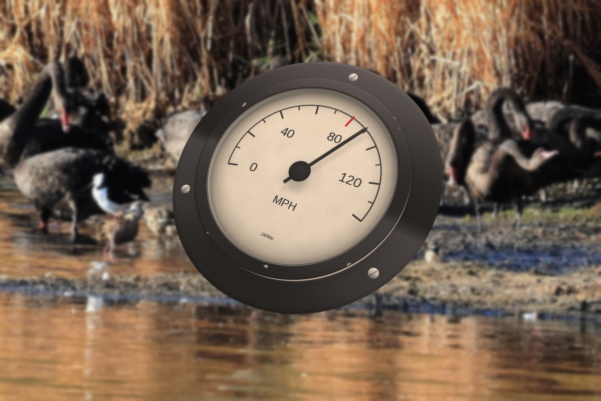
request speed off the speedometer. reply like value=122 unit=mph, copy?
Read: value=90 unit=mph
